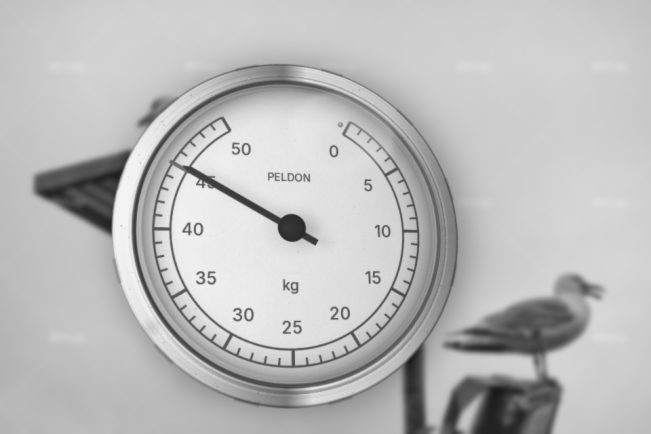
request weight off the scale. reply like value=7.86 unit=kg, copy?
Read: value=45 unit=kg
